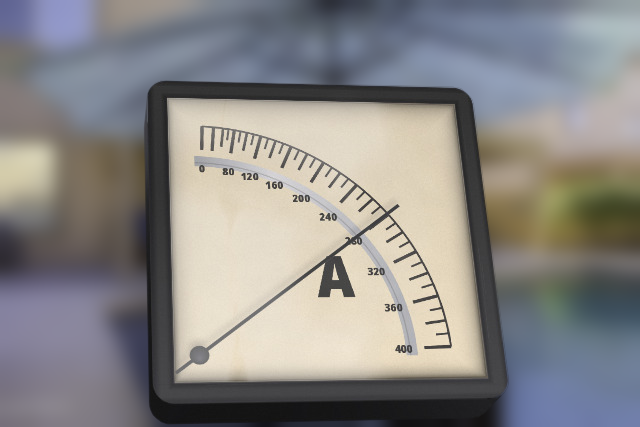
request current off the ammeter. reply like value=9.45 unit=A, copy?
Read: value=280 unit=A
